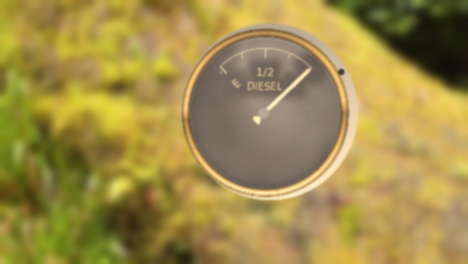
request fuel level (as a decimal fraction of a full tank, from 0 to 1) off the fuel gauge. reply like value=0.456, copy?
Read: value=1
